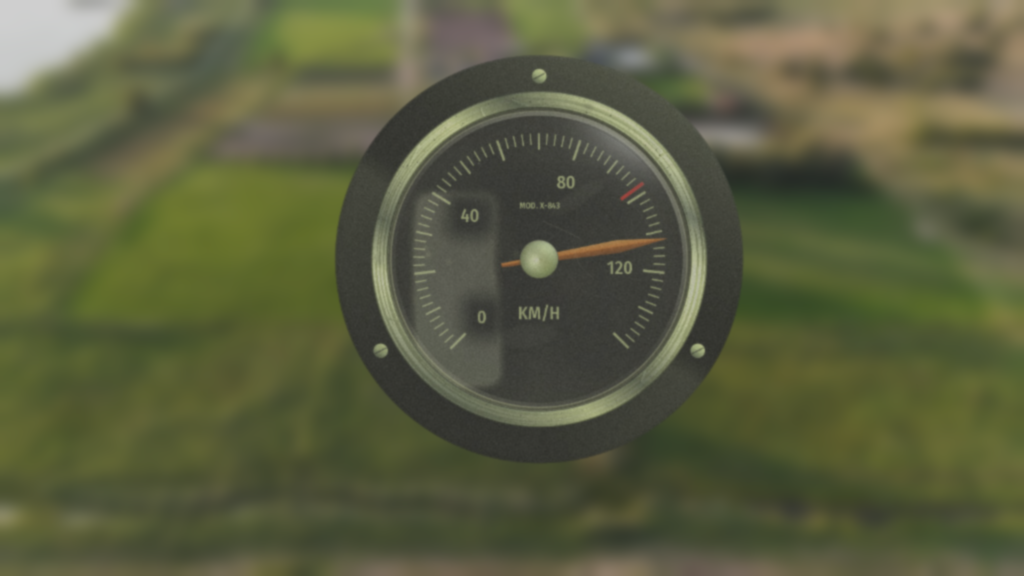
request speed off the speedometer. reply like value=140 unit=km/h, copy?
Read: value=112 unit=km/h
